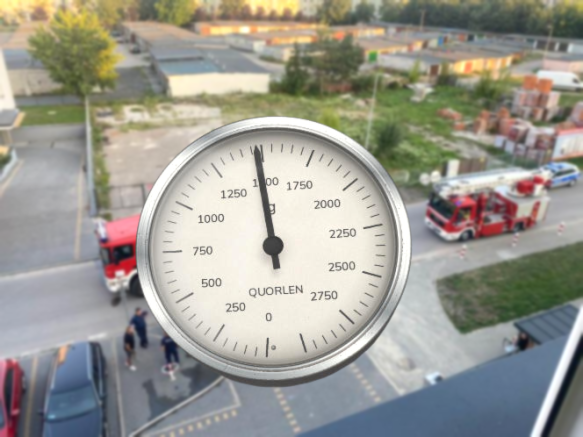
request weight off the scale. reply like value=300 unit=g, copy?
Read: value=1475 unit=g
